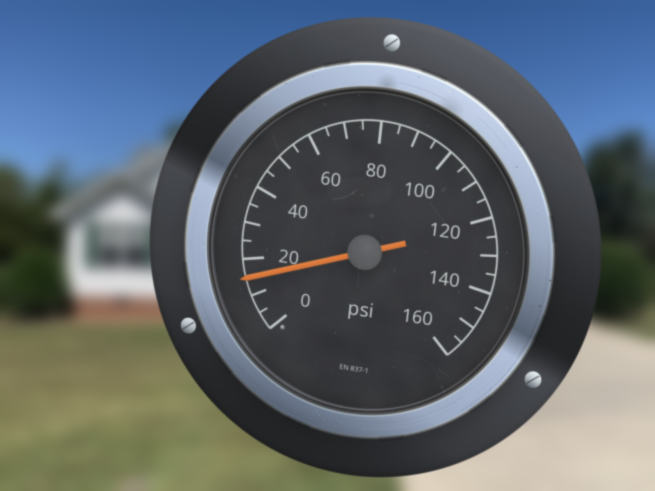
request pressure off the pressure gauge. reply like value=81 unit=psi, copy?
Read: value=15 unit=psi
